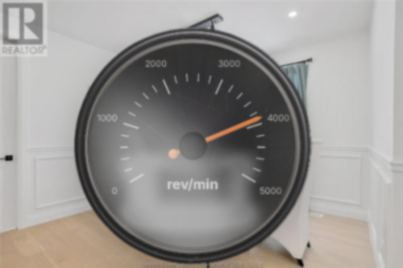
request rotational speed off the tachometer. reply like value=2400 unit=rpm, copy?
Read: value=3900 unit=rpm
